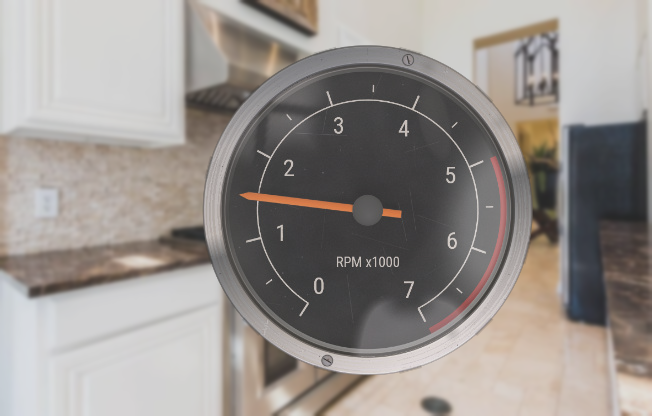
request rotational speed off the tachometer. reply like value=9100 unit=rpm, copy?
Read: value=1500 unit=rpm
